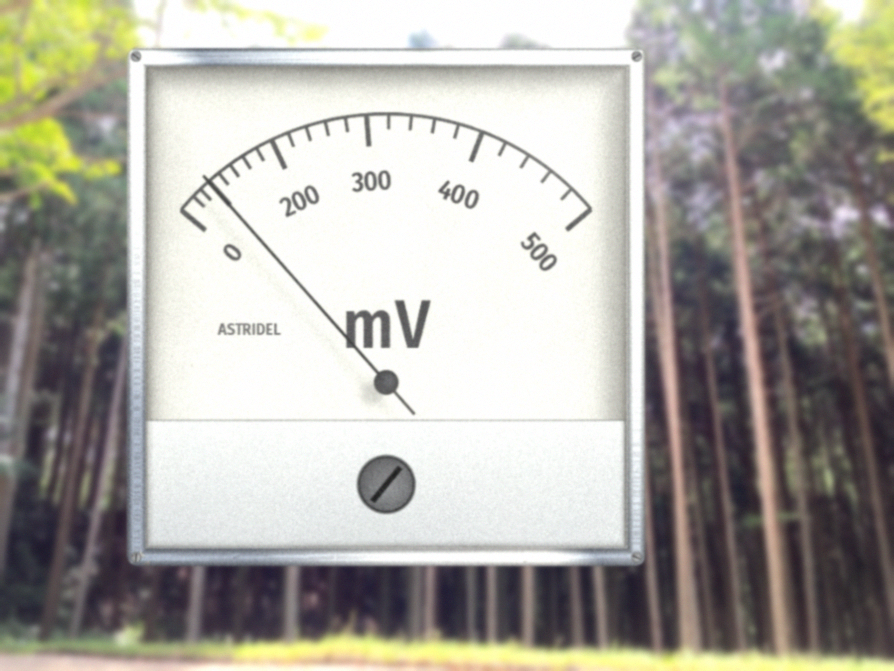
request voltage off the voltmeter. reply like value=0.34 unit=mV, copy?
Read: value=100 unit=mV
